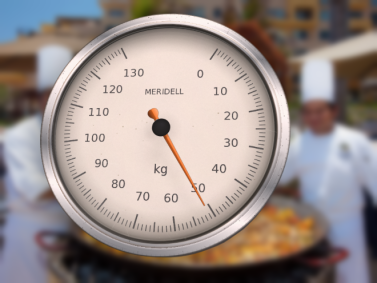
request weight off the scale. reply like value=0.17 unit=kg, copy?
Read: value=51 unit=kg
